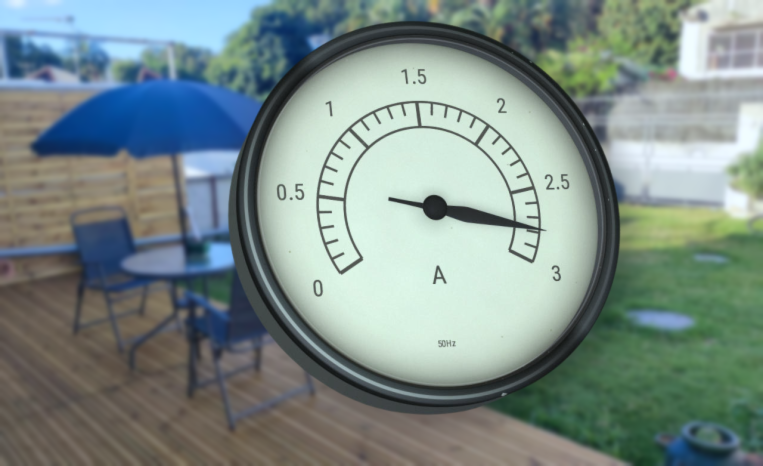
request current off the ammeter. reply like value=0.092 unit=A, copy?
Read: value=2.8 unit=A
